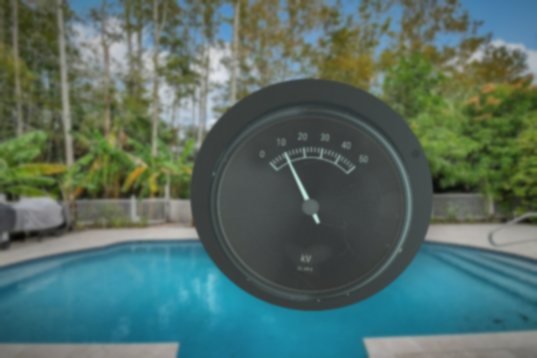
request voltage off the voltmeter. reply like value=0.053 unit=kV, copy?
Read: value=10 unit=kV
